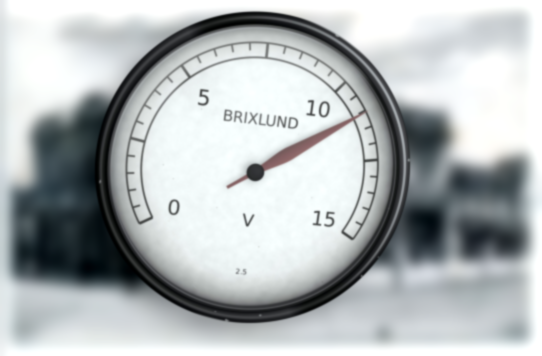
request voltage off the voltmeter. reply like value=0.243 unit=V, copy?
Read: value=11 unit=V
